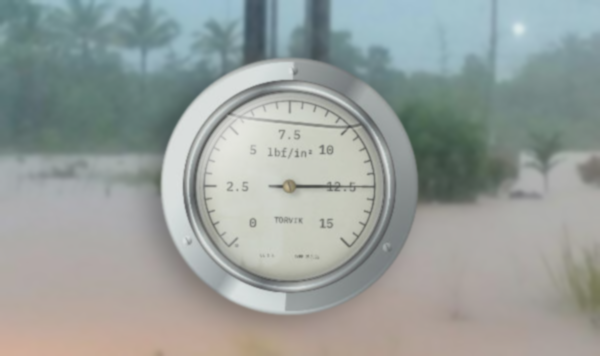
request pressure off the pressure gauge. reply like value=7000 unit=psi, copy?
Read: value=12.5 unit=psi
